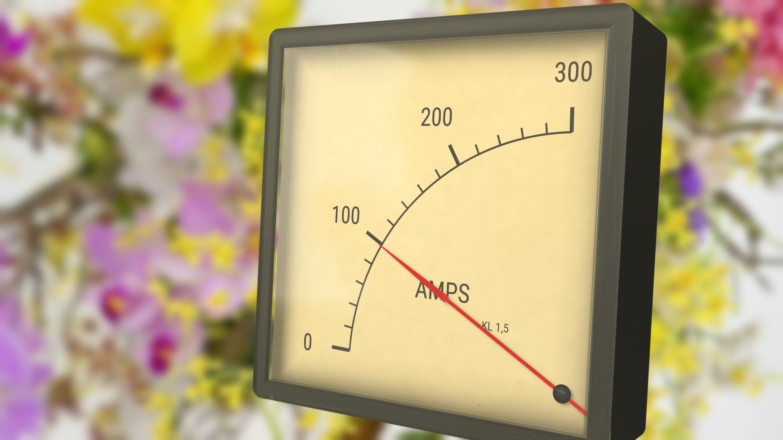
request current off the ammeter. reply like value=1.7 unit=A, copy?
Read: value=100 unit=A
